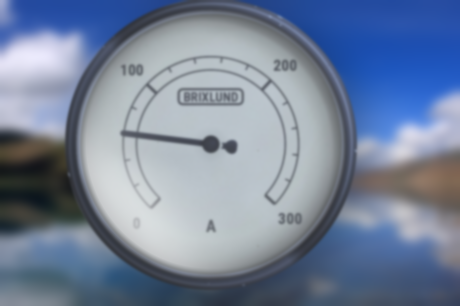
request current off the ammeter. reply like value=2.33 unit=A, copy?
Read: value=60 unit=A
